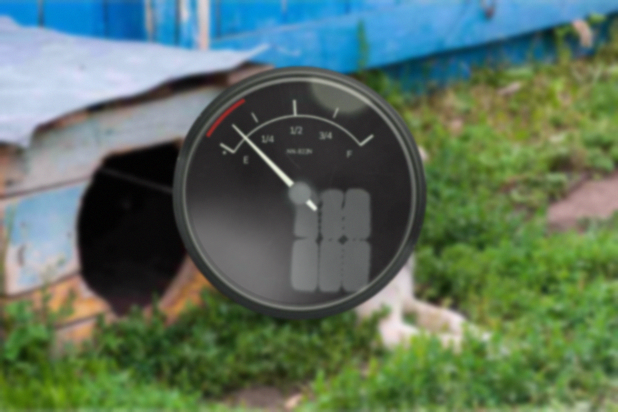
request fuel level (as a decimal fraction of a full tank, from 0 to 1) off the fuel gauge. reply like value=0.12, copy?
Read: value=0.125
